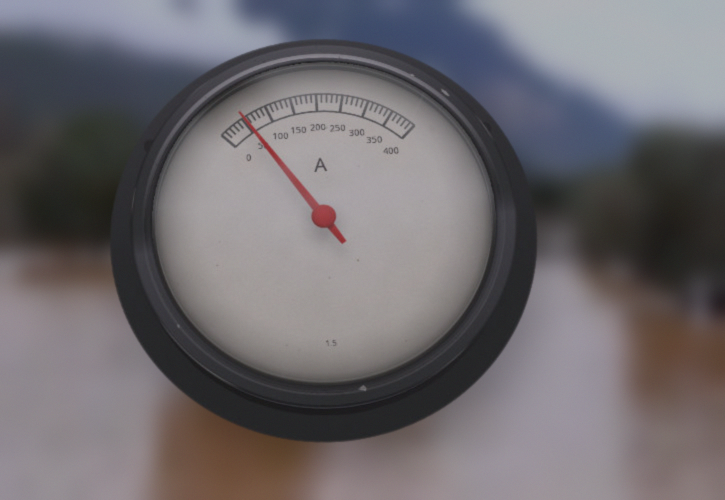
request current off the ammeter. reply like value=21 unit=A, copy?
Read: value=50 unit=A
